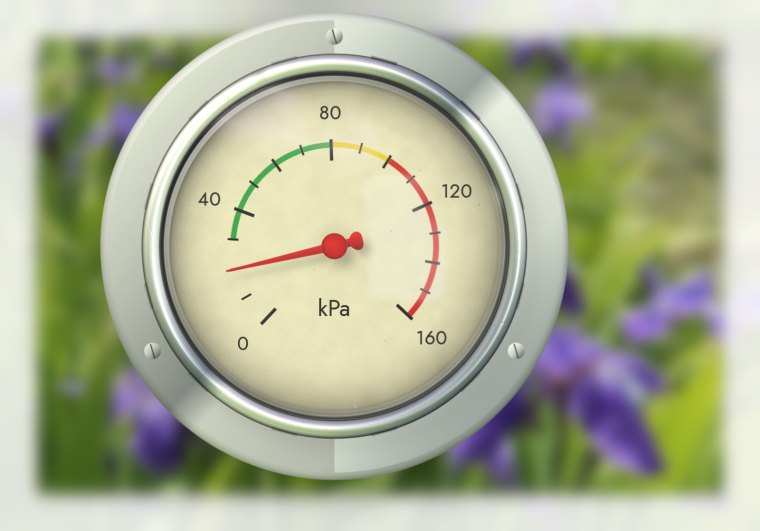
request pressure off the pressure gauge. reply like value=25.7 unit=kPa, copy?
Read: value=20 unit=kPa
